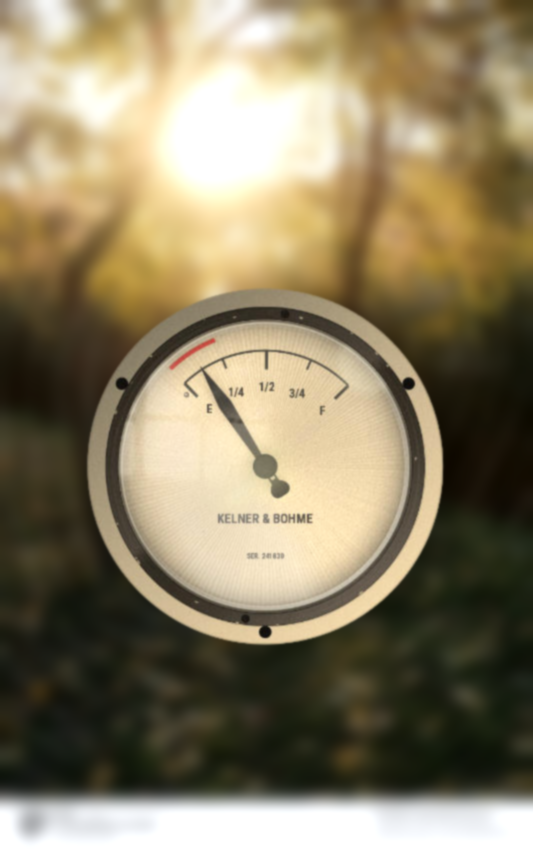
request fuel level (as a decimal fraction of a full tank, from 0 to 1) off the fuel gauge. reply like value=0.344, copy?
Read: value=0.125
